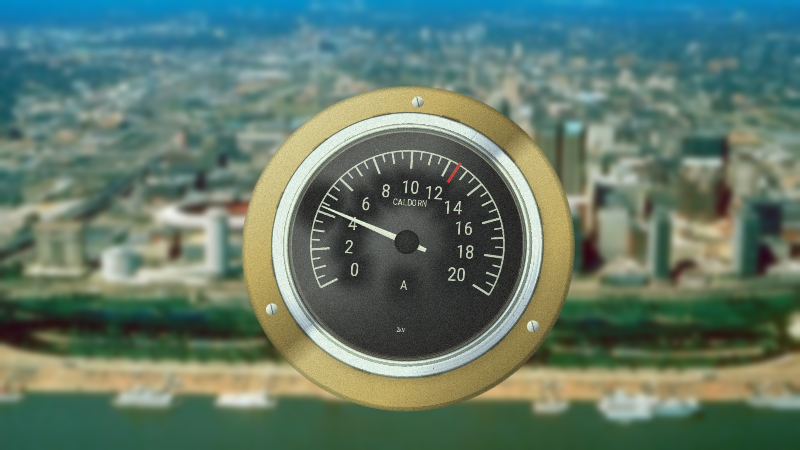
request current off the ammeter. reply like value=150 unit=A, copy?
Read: value=4.25 unit=A
